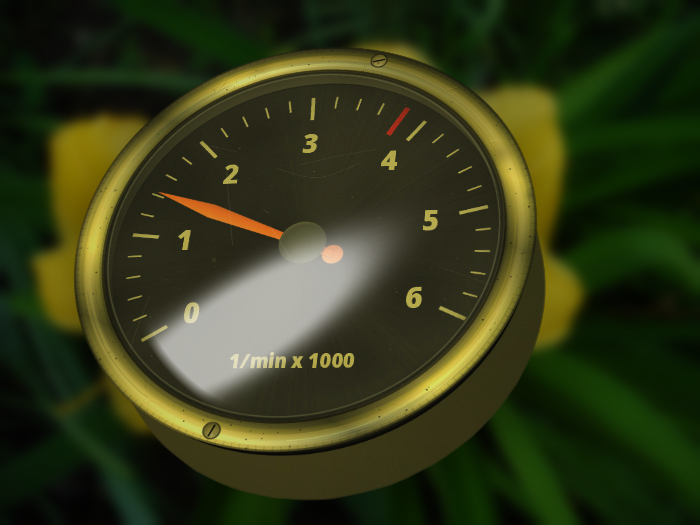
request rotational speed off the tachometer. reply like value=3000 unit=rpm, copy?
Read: value=1400 unit=rpm
